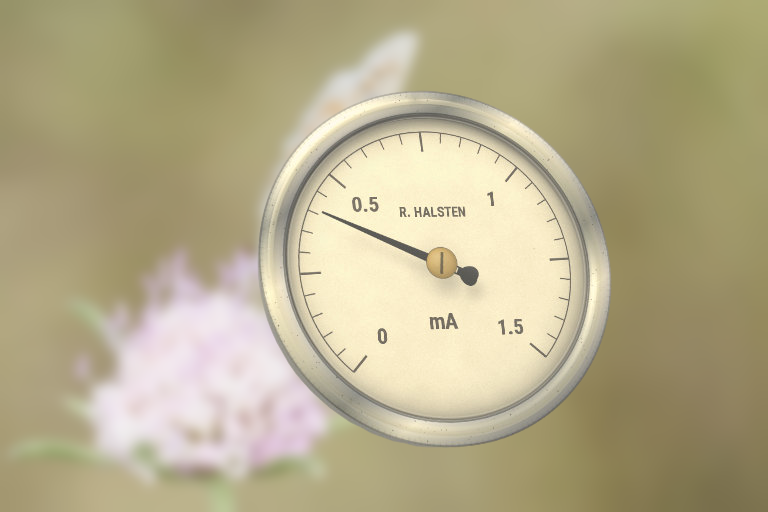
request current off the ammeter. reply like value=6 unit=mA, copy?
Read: value=0.4 unit=mA
